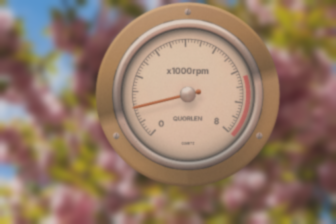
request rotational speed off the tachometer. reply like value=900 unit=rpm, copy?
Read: value=1000 unit=rpm
